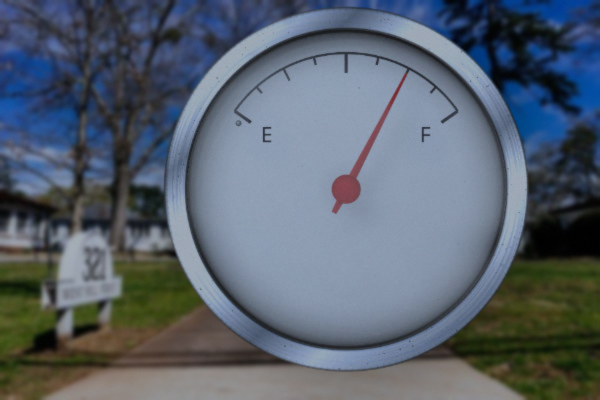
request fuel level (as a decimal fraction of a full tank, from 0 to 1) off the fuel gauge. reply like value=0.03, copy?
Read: value=0.75
